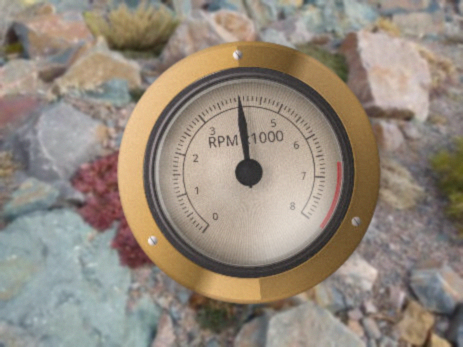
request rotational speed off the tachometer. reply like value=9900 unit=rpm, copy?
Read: value=4000 unit=rpm
